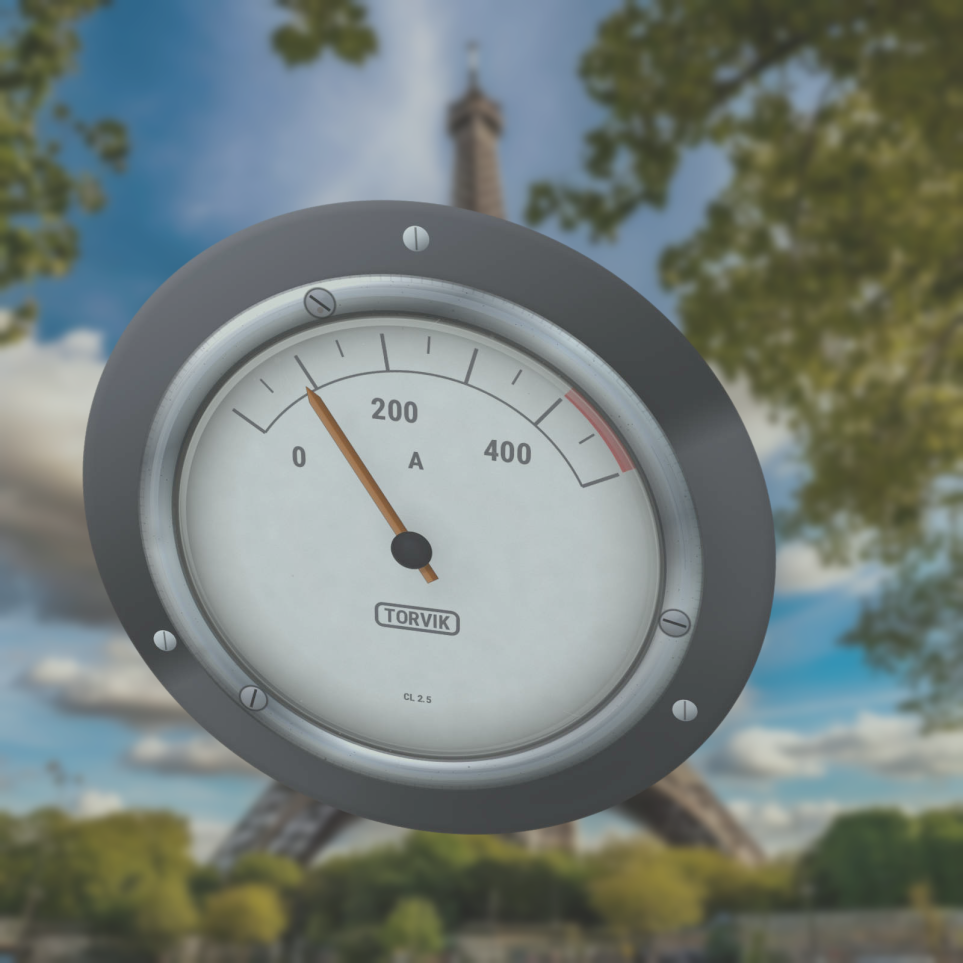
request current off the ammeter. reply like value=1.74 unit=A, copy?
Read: value=100 unit=A
